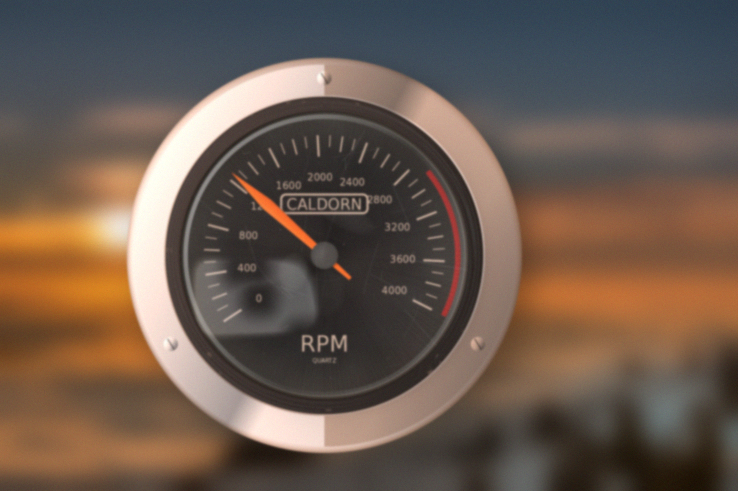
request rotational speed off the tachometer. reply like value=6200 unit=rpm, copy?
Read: value=1250 unit=rpm
